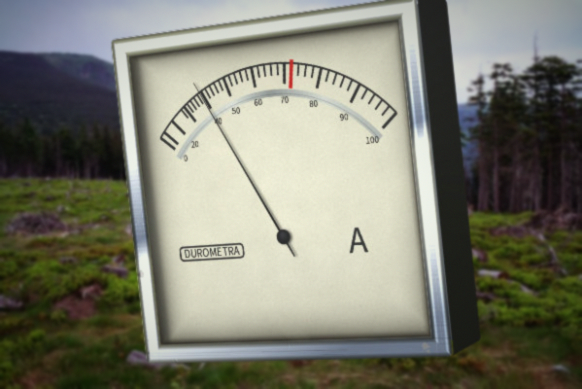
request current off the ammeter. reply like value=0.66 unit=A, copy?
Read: value=40 unit=A
